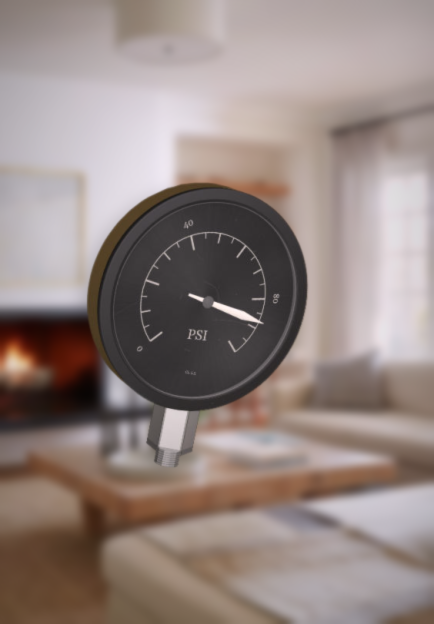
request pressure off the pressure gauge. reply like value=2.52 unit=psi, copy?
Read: value=87.5 unit=psi
